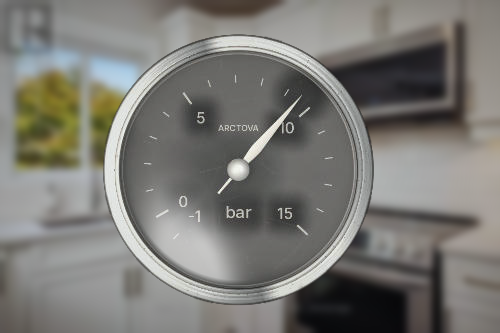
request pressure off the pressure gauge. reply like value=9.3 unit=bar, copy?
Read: value=9.5 unit=bar
